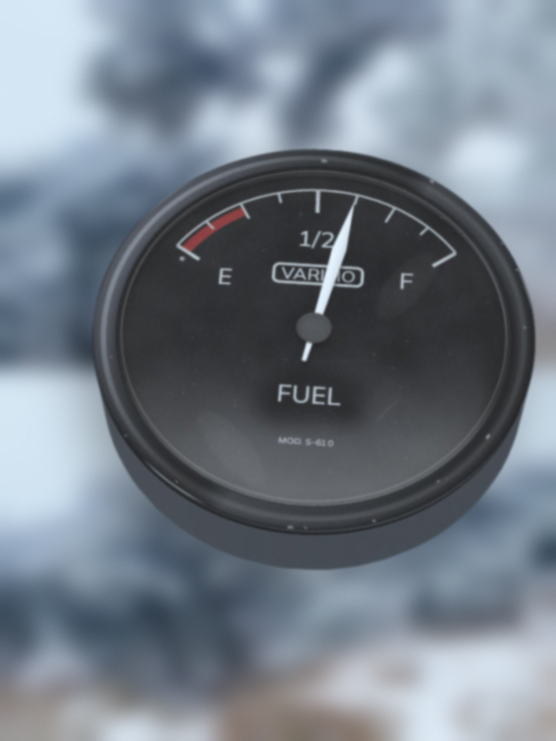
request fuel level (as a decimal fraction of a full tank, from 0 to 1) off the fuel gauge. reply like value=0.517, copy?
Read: value=0.625
